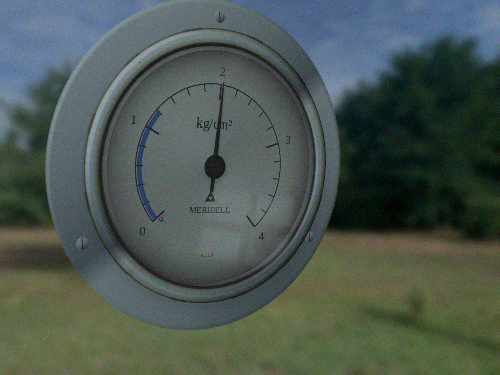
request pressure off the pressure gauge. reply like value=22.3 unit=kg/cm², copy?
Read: value=2 unit=kg/cm²
